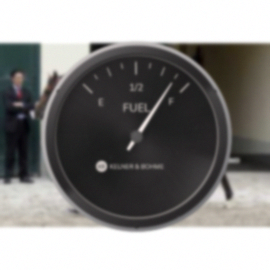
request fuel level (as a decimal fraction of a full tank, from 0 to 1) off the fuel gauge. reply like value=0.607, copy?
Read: value=0.875
